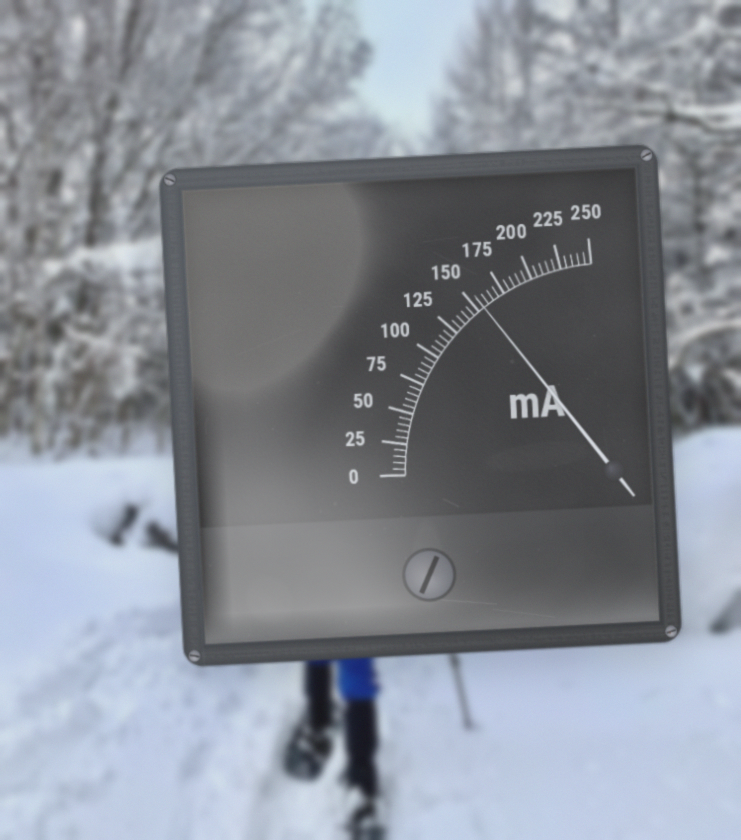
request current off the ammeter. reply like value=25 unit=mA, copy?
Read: value=155 unit=mA
